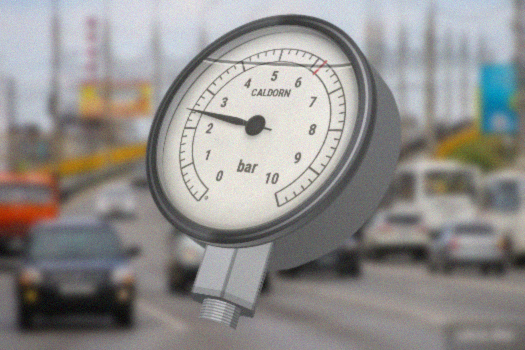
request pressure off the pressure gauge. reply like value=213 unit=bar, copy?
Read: value=2.4 unit=bar
